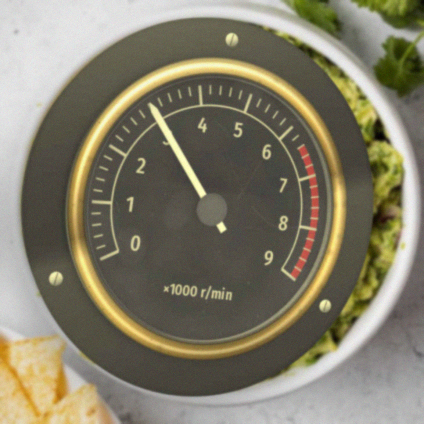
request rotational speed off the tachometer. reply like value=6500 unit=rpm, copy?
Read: value=3000 unit=rpm
